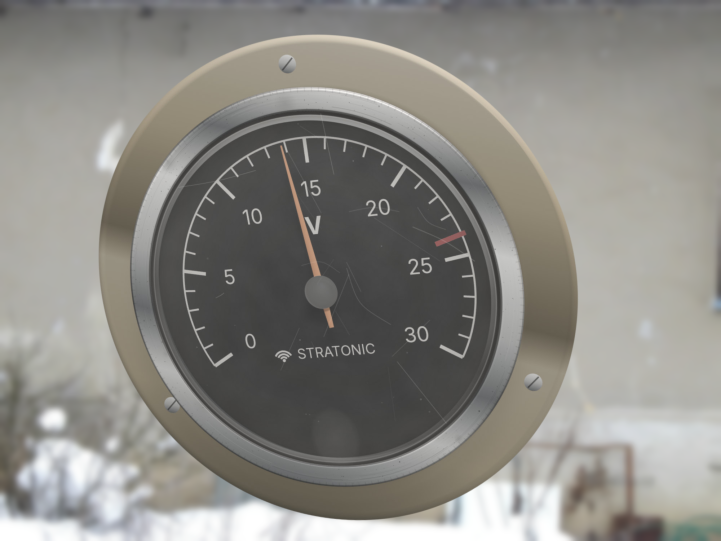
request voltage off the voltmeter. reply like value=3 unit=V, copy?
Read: value=14 unit=V
